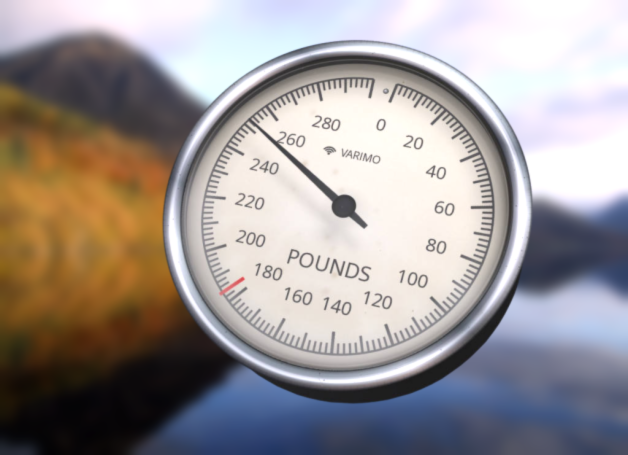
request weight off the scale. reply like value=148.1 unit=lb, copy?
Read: value=252 unit=lb
